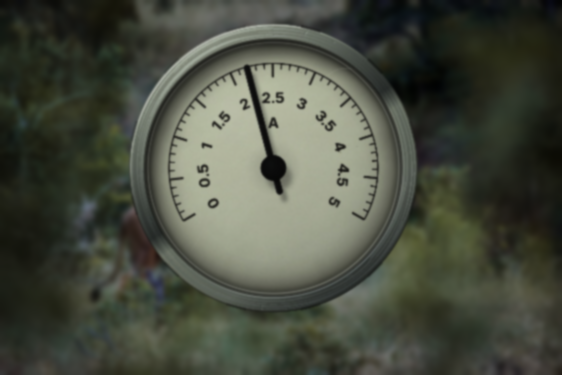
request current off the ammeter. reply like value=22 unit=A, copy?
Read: value=2.2 unit=A
